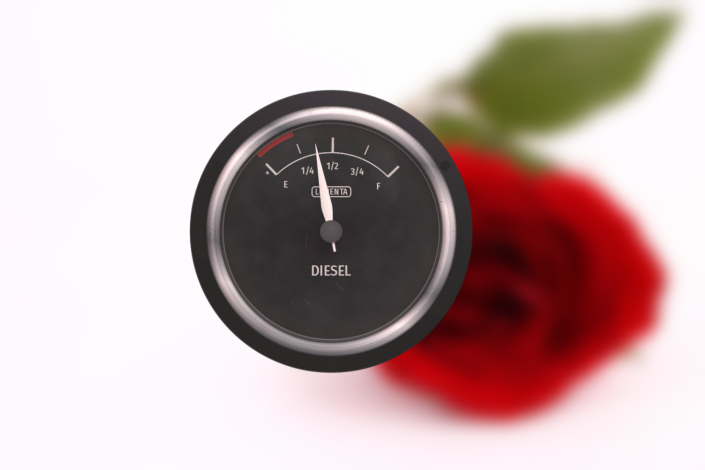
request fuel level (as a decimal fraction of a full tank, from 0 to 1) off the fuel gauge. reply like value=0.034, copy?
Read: value=0.375
